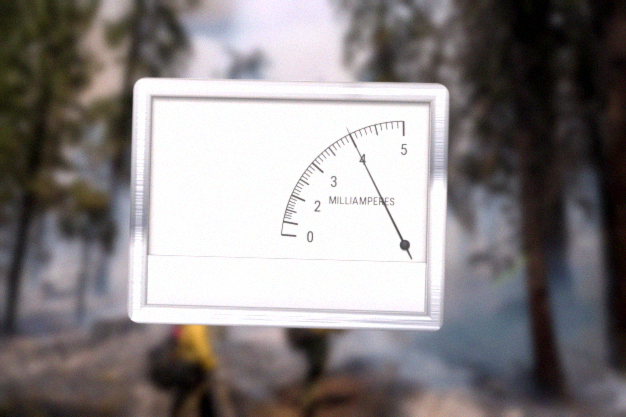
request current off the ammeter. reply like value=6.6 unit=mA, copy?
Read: value=4 unit=mA
